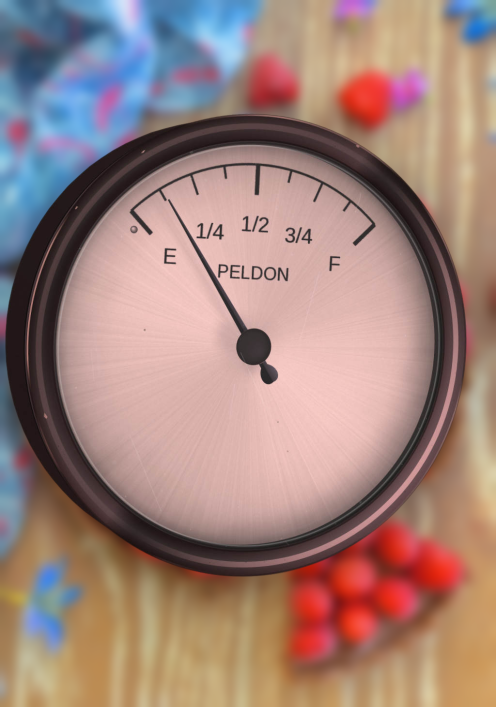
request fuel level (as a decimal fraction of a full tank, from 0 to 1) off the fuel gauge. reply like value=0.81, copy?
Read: value=0.125
